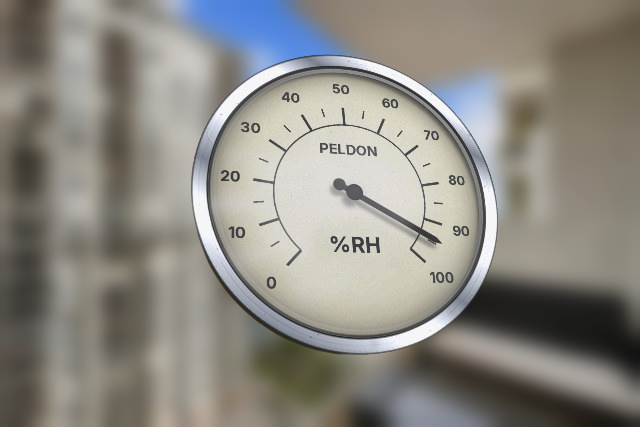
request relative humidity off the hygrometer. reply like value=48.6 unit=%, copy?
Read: value=95 unit=%
